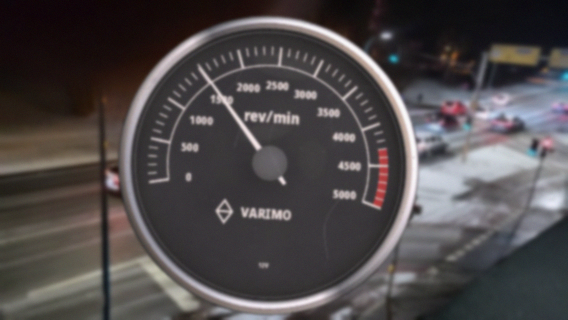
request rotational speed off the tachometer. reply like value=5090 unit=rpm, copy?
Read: value=1500 unit=rpm
